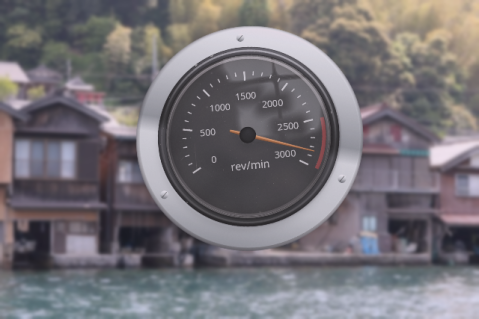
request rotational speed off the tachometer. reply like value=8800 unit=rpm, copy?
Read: value=2850 unit=rpm
